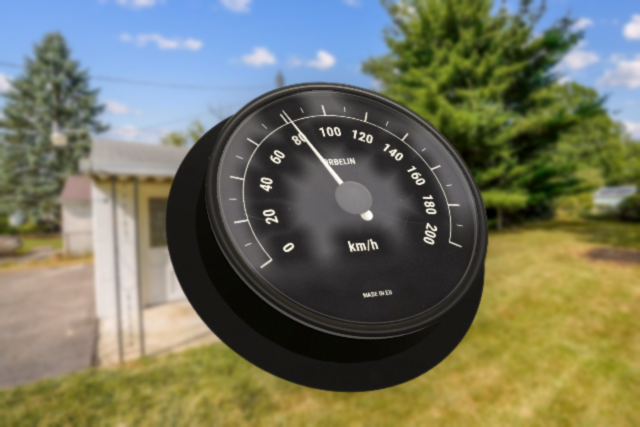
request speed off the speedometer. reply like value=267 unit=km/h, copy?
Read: value=80 unit=km/h
